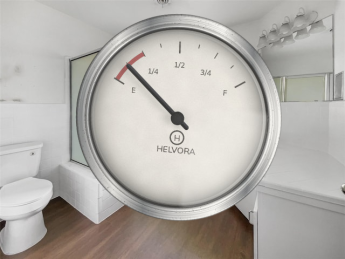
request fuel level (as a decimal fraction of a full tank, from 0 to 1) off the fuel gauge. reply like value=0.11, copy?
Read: value=0.125
